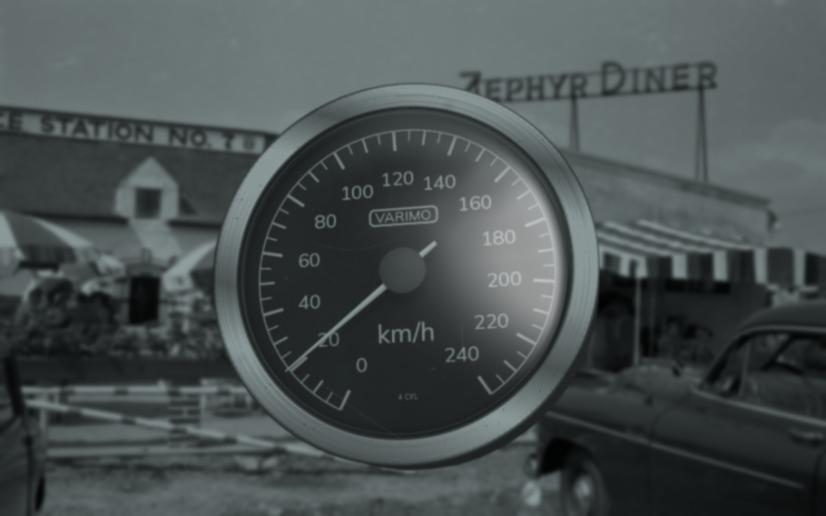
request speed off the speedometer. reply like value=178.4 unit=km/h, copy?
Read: value=20 unit=km/h
